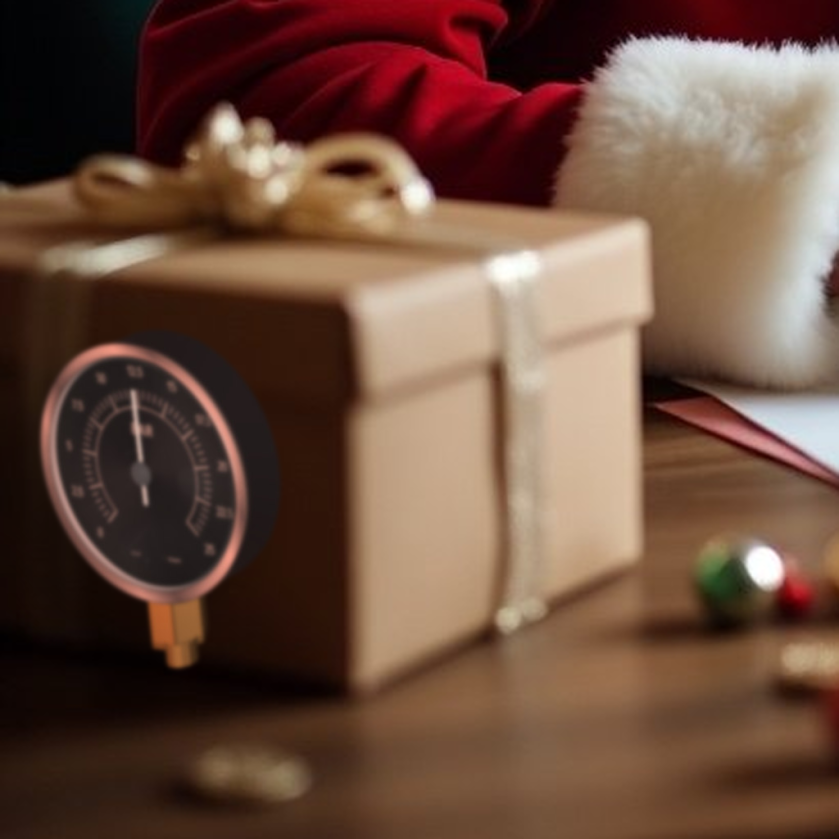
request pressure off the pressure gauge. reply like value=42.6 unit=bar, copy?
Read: value=12.5 unit=bar
